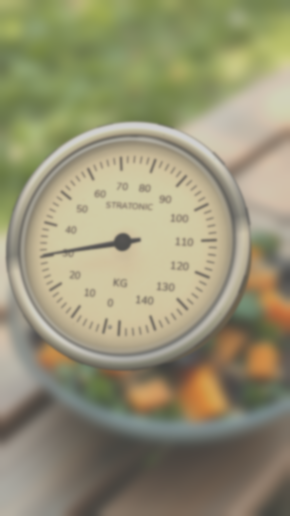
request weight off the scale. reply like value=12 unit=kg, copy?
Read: value=30 unit=kg
